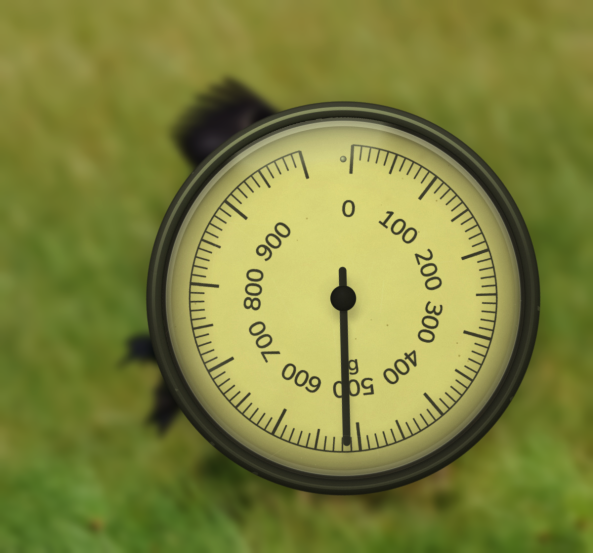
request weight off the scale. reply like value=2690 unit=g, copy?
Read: value=515 unit=g
